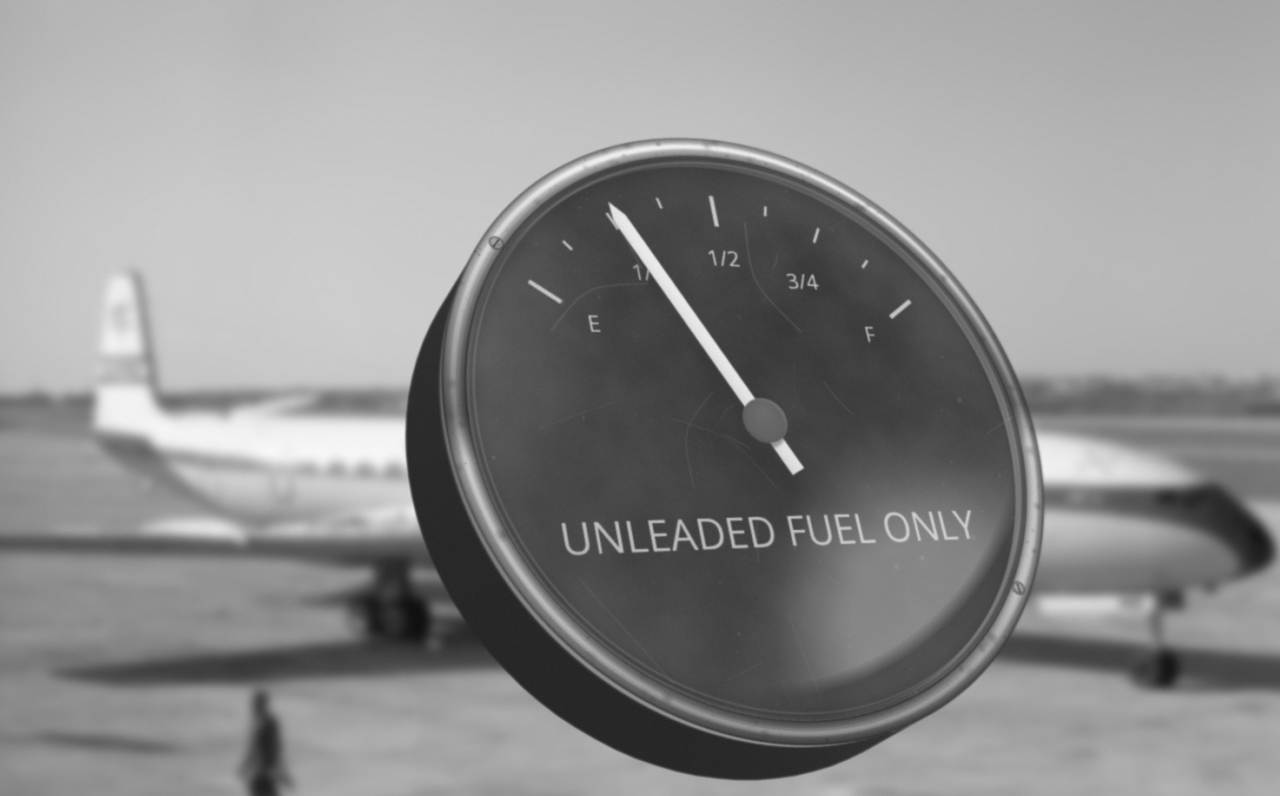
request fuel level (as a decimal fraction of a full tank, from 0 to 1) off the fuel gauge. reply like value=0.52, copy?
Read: value=0.25
